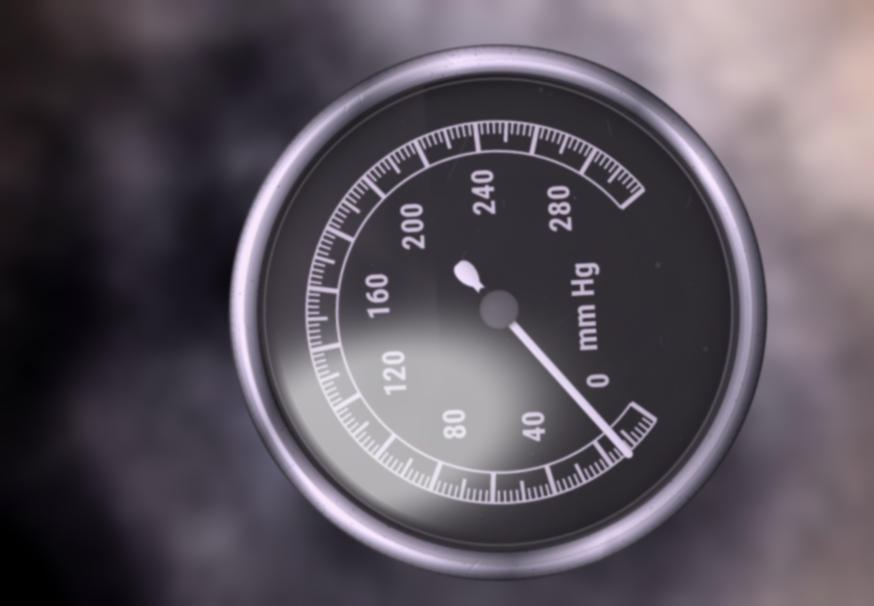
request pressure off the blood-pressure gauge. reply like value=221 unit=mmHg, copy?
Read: value=14 unit=mmHg
